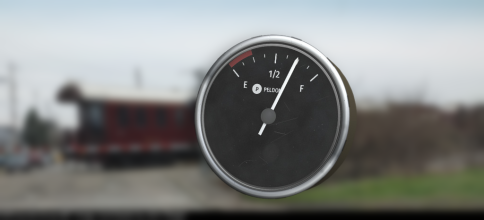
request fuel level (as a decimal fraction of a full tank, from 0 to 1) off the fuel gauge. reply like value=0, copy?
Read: value=0.75
